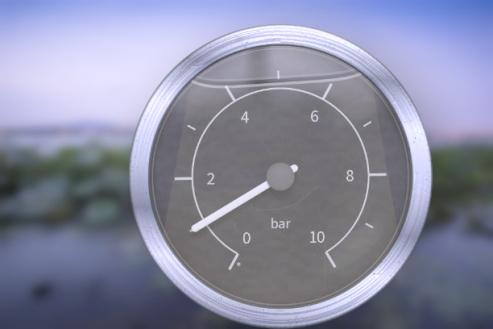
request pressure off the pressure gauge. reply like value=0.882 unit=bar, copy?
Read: value=1 unit=bar
